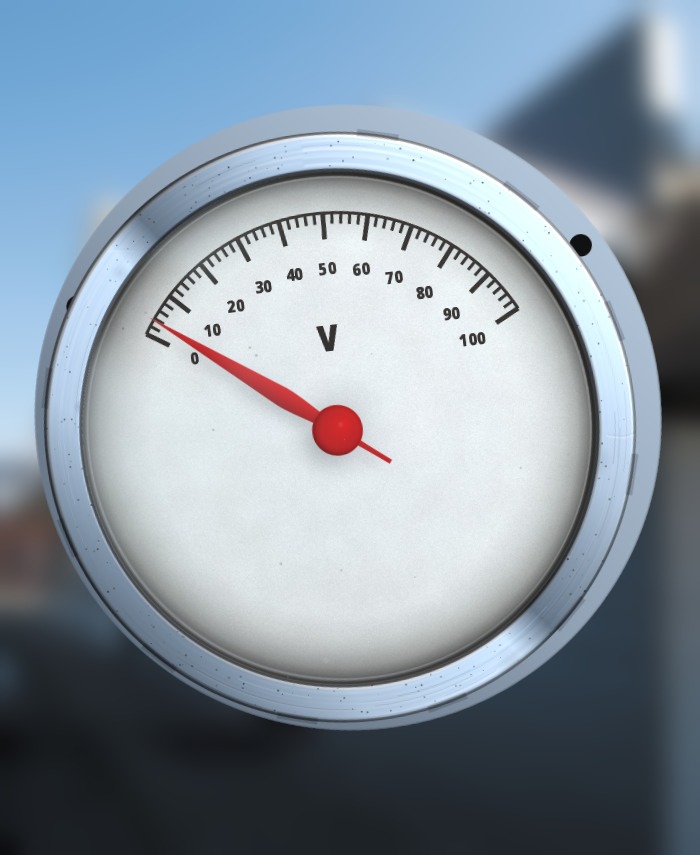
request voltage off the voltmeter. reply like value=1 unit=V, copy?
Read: value=4 unit=V
